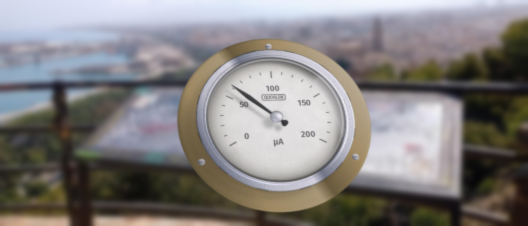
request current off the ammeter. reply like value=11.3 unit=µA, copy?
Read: value=60 unit=µA
